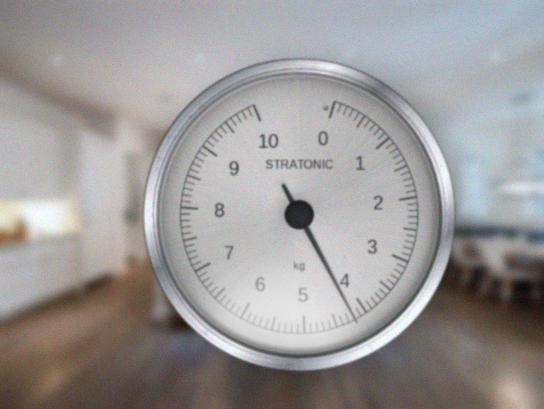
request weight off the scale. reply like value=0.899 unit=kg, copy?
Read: value=4.2 unit=kg
